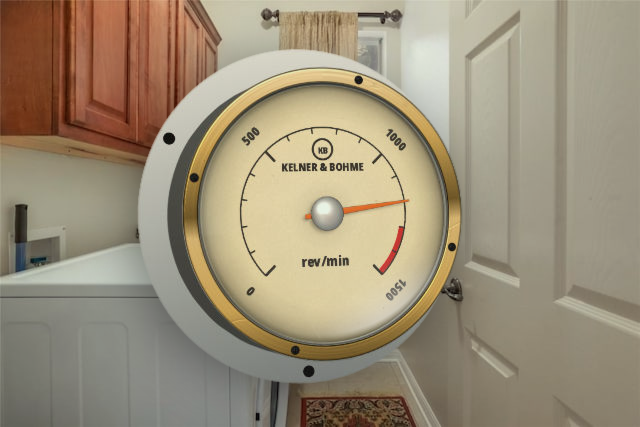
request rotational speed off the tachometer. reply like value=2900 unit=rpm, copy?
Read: value=1200 unit=rpm
